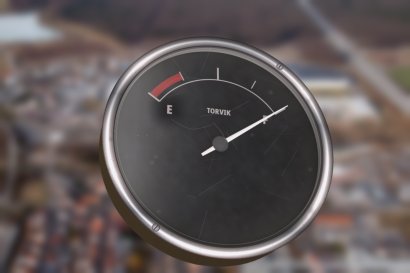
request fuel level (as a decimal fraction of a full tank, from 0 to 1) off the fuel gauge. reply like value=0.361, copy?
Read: value=1
